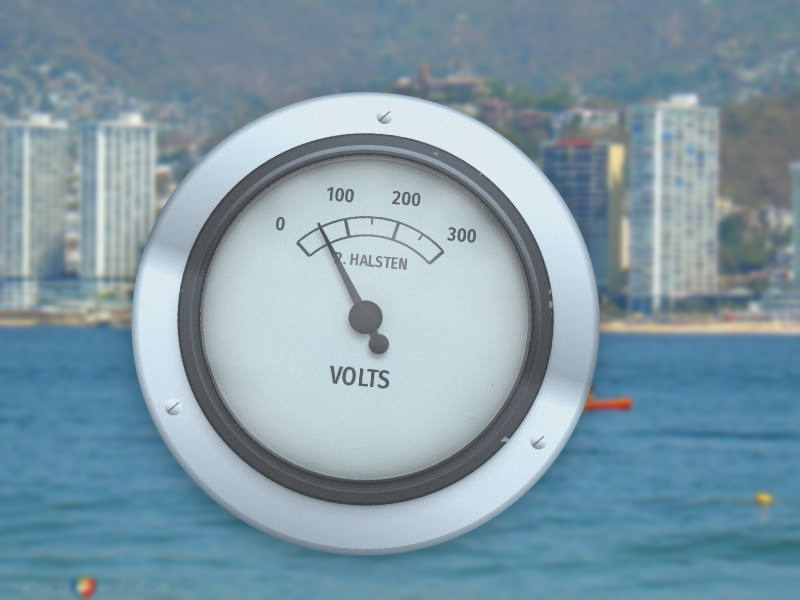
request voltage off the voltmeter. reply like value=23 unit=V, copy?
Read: value=50 unit=V
